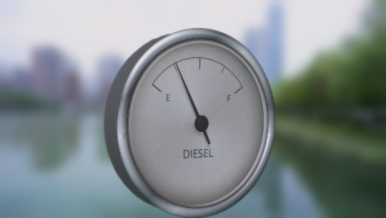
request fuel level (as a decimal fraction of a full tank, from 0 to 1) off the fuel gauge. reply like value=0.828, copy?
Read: value=0.25
